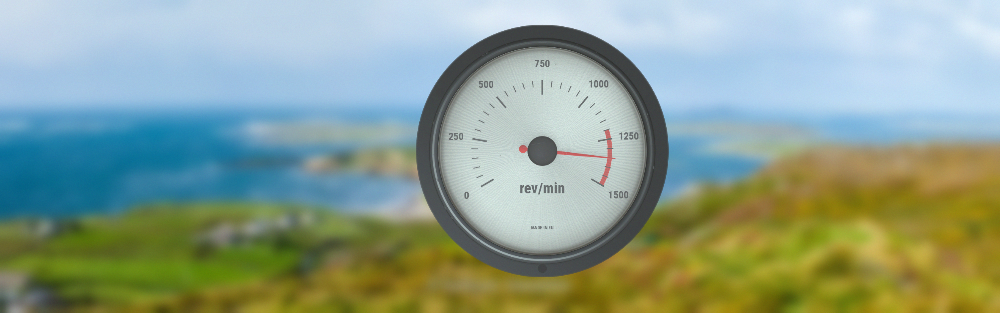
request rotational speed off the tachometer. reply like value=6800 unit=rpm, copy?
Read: value=1350 unit=rpm
